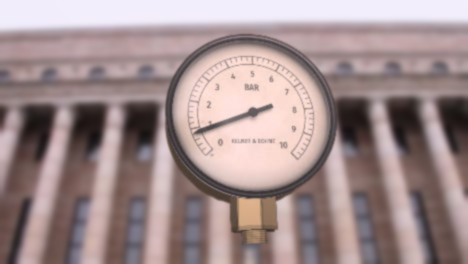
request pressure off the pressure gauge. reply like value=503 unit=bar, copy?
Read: value=0.8 unit=bar
